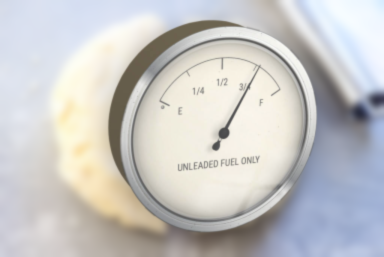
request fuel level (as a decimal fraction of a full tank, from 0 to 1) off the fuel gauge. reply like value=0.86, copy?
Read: value=0.75
